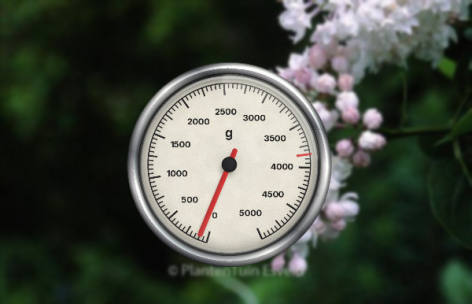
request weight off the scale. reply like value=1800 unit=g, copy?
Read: value=100 unit=g
